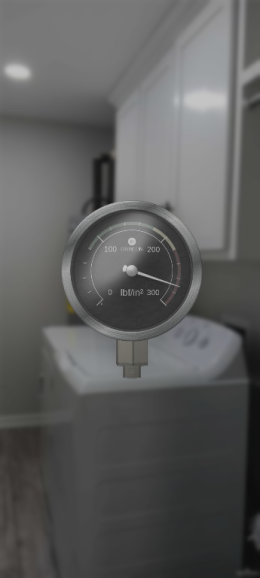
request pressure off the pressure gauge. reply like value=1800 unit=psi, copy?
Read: value=270 unit=psi
